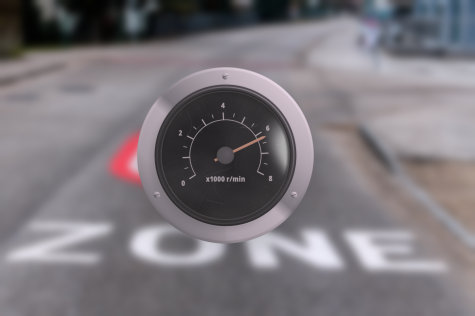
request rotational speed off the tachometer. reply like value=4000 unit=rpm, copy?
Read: value=6250 unit=rpm
